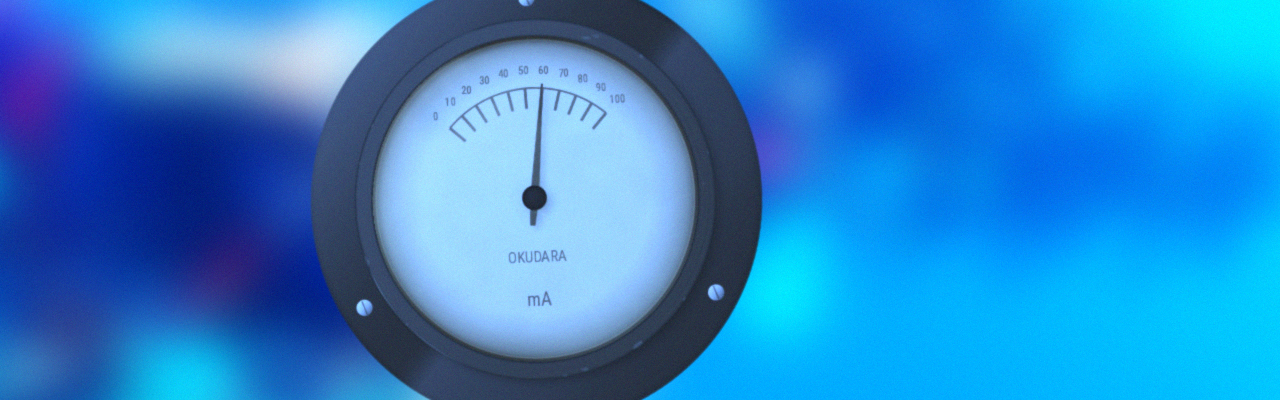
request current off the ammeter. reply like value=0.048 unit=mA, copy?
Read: value=60 unit=mA
